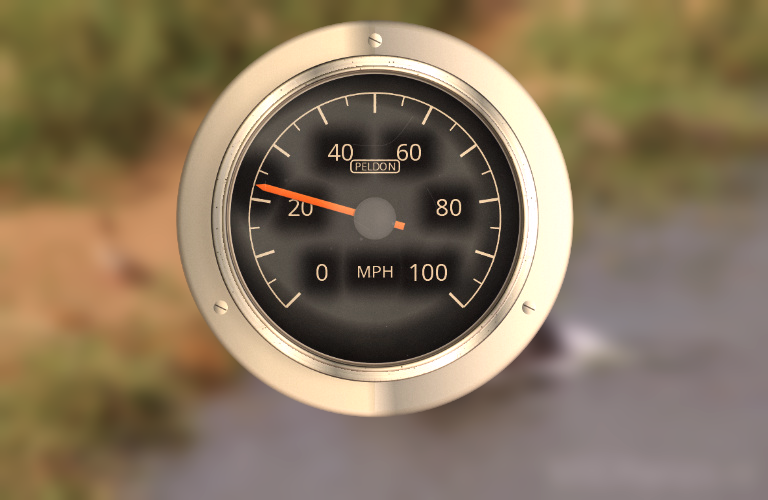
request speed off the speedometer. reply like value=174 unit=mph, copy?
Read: value=22.5 unit=mph
